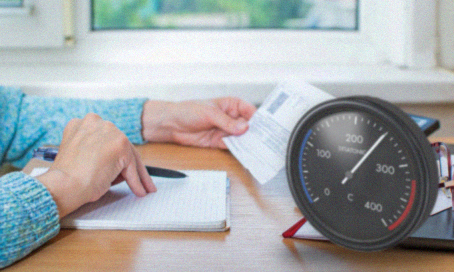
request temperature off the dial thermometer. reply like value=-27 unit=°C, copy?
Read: value=250 unit=°C
